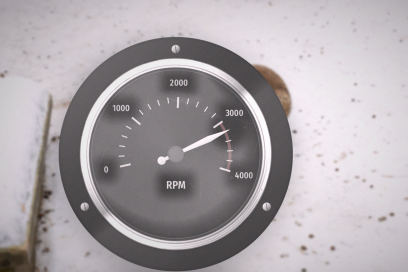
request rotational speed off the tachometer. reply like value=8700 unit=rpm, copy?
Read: value=3200 unit=rpm
